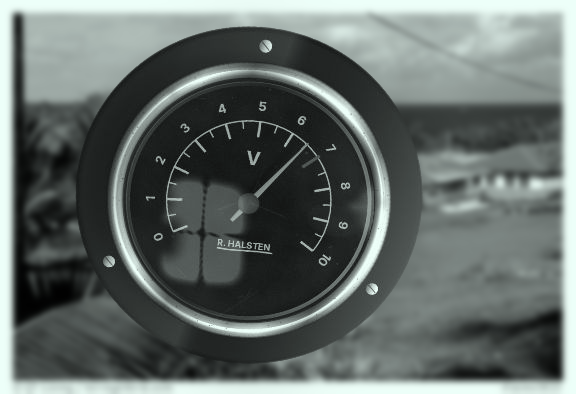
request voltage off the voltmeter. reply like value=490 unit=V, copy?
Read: value=6.5 unit=V
